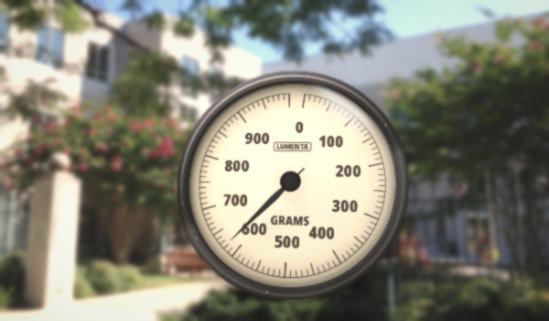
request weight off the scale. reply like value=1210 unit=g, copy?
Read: value=620 unit=g
